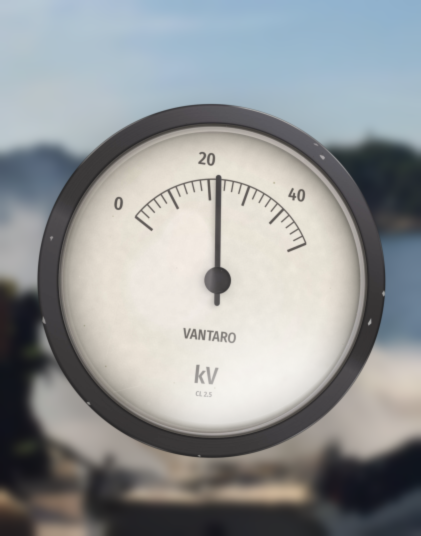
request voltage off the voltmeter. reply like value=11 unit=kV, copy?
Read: value=22 unit=kV
